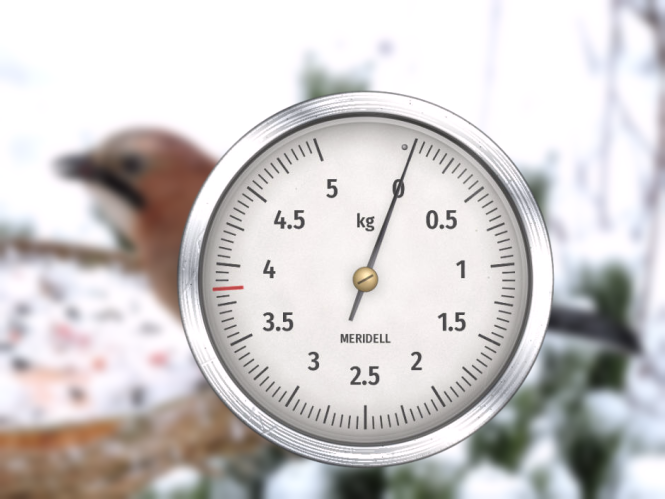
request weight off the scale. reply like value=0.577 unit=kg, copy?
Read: value=0 unit=kg
